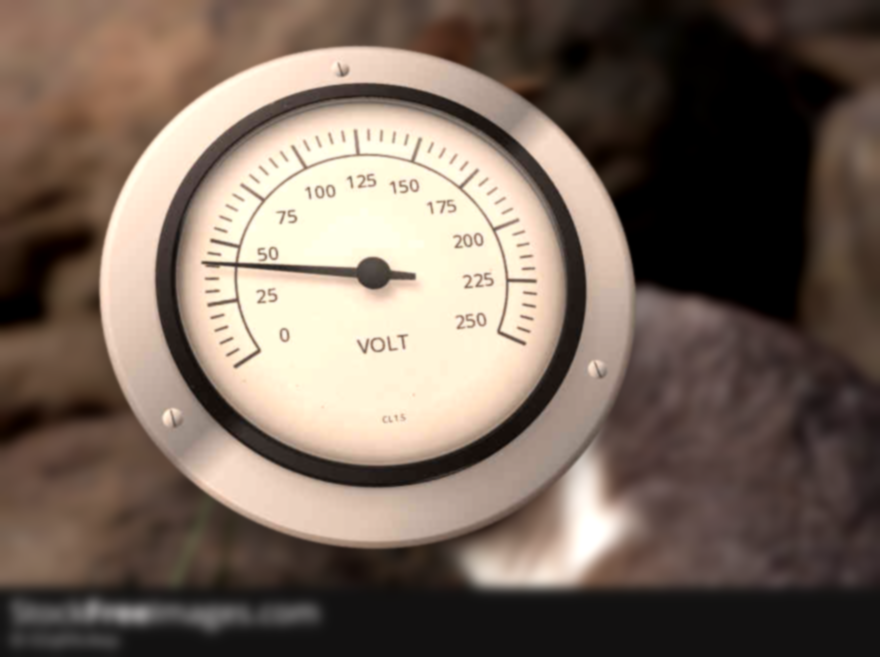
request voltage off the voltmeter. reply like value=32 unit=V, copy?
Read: value=40 unit=V
